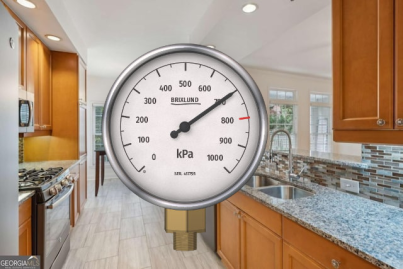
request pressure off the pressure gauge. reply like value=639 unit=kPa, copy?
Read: value=700 unit=kPa
